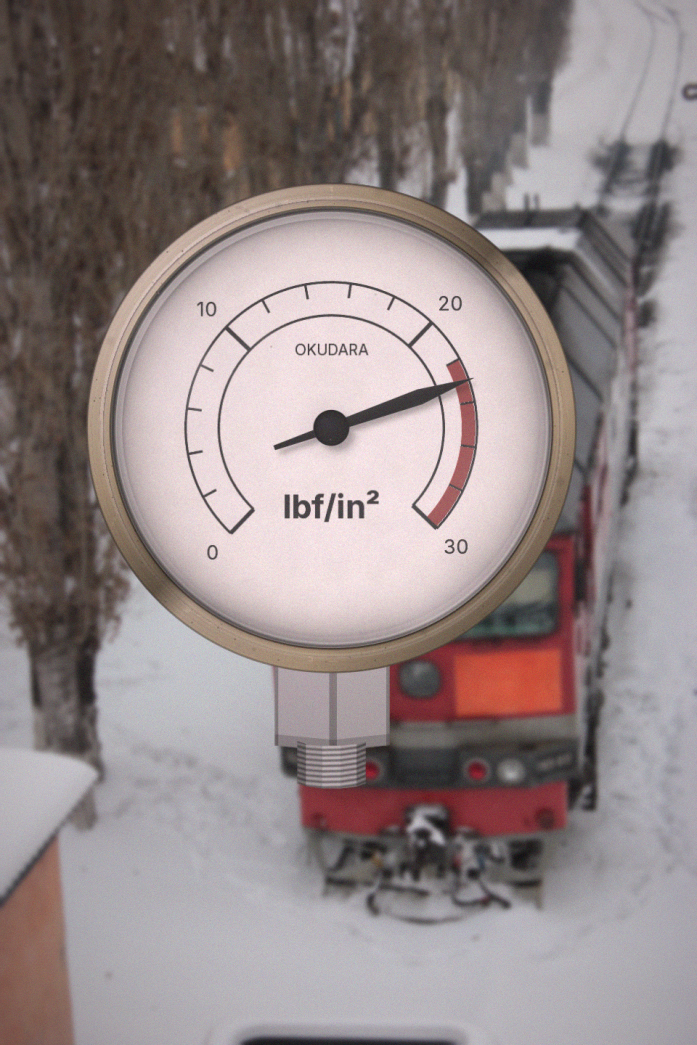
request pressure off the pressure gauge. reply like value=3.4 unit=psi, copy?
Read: value=23 unit=psi
